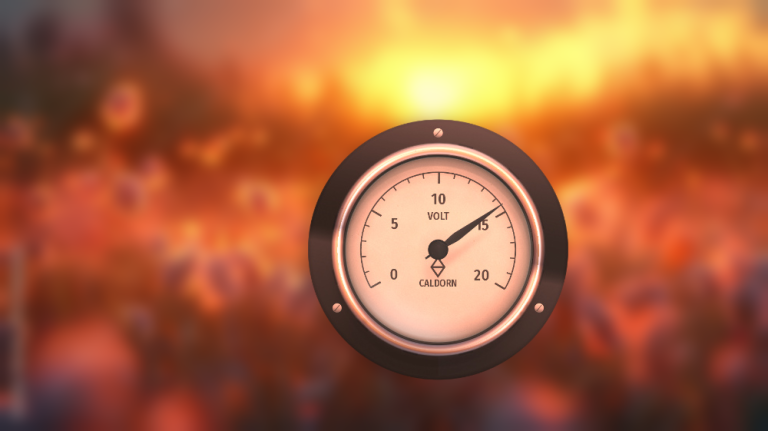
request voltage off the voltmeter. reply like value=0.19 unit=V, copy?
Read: value=14.5 unit=V
